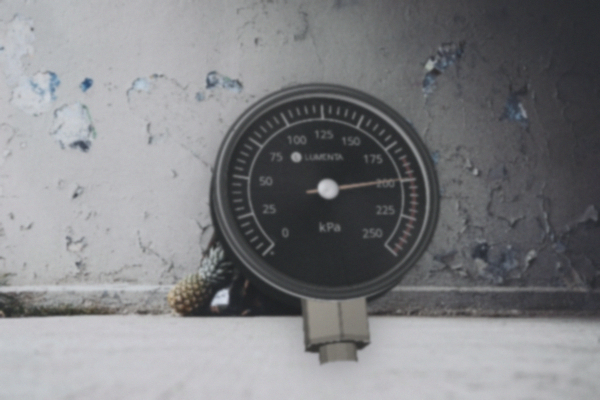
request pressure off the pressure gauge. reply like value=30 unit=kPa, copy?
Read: value=200 unit=kPa
